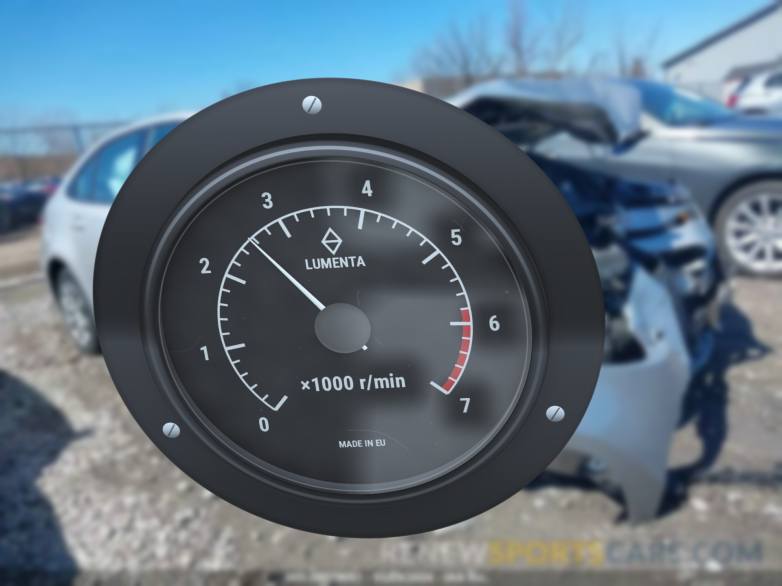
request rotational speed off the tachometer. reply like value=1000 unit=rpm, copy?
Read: value=2600 unit=rpm
